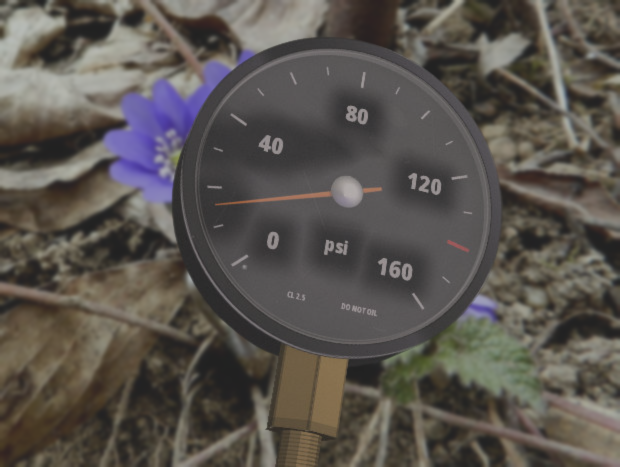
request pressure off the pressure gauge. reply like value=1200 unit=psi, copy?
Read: value=15 unit=psi
